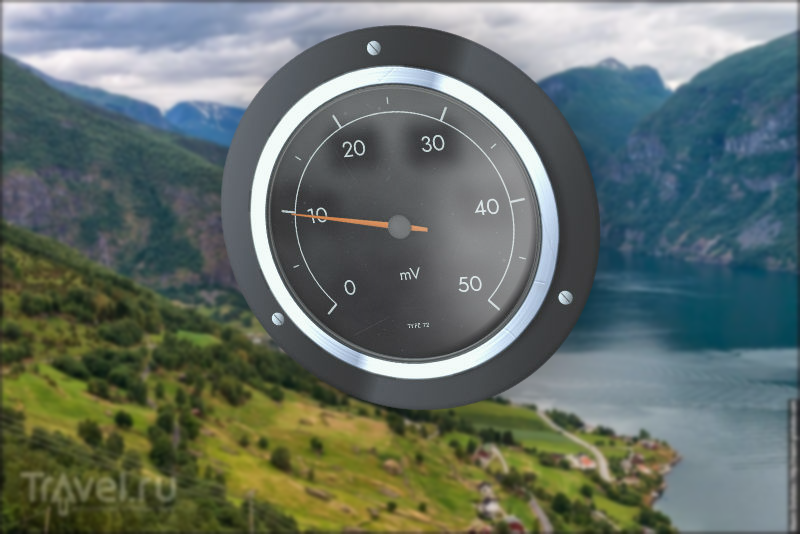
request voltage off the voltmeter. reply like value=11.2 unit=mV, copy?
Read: value=10 unit=mV
